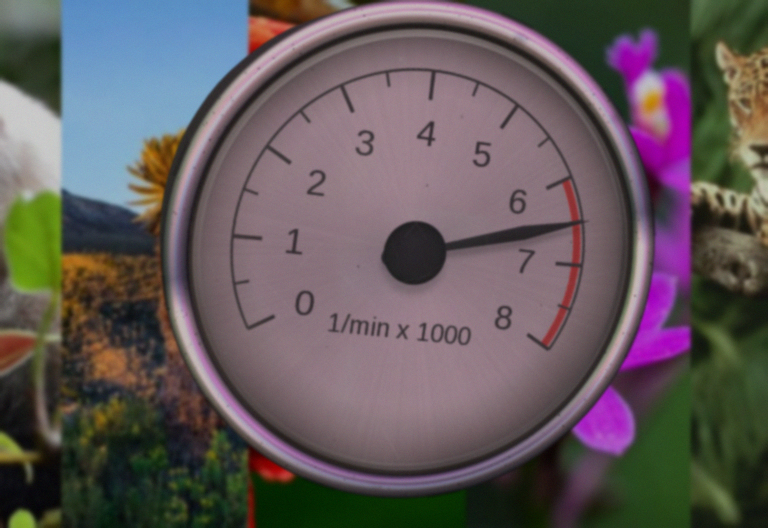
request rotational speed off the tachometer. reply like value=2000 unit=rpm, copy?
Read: value=6500 unit=rpm
